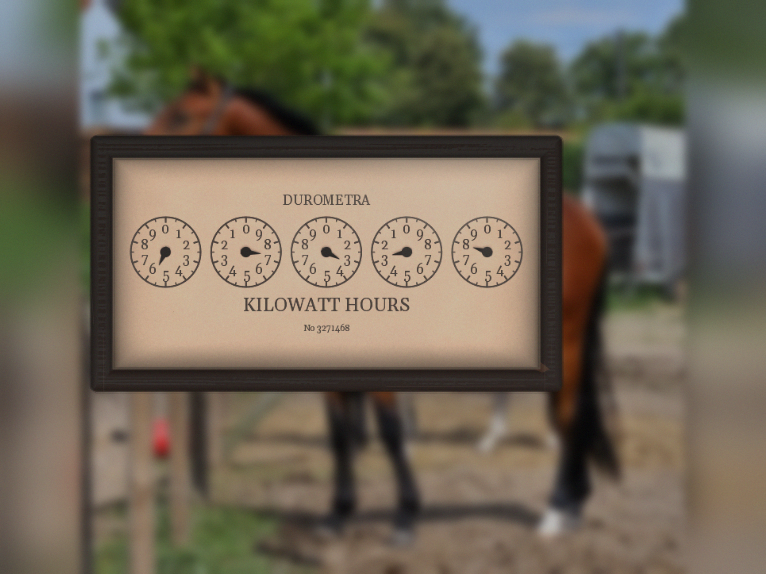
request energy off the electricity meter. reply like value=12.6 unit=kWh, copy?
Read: value=57328 unit=kWh
